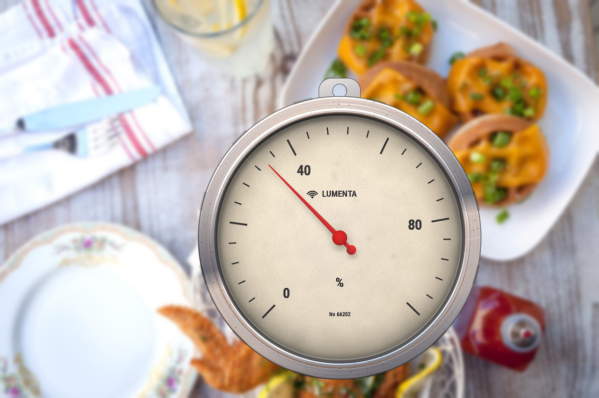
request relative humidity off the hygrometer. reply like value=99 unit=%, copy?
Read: value=34 unit=%
